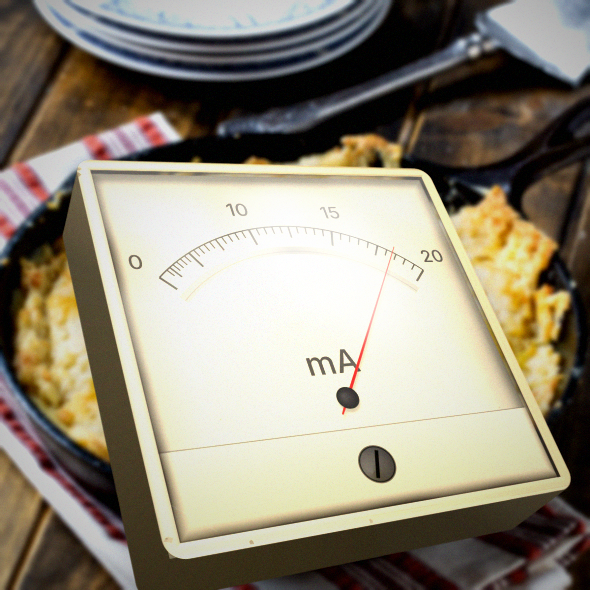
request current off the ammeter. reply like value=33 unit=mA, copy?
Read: value=18.25 unit=mA
